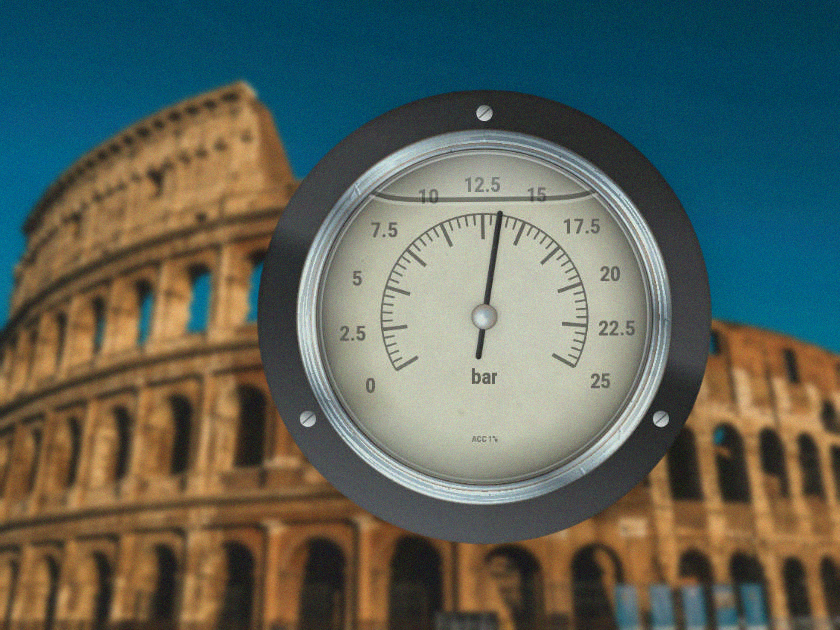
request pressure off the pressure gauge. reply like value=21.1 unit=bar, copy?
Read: value=13.5 unit=bar
